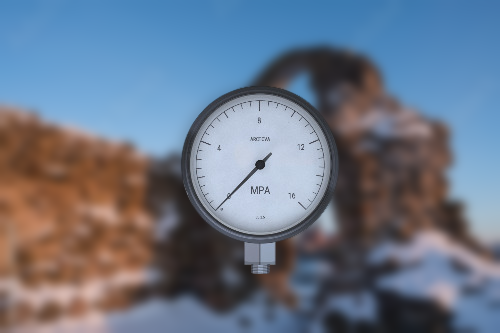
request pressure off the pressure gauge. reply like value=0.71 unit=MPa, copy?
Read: value=0 unit=MPa
